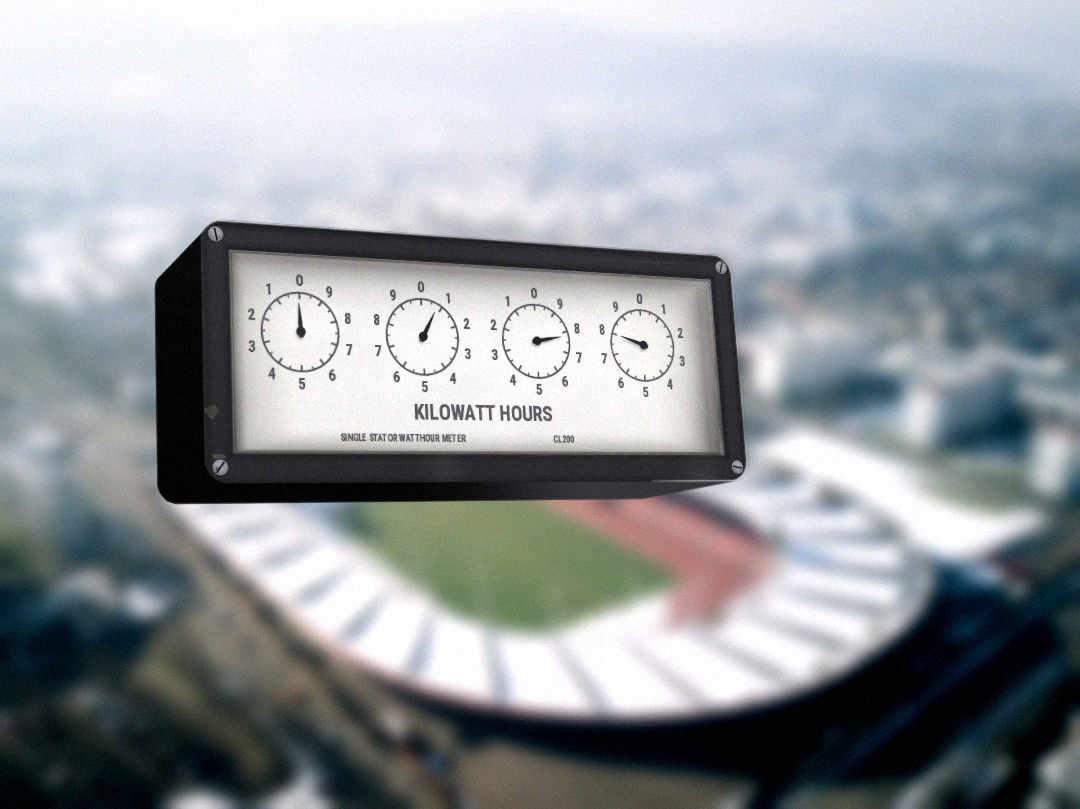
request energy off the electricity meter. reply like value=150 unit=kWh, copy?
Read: value=78 unit=kWh
